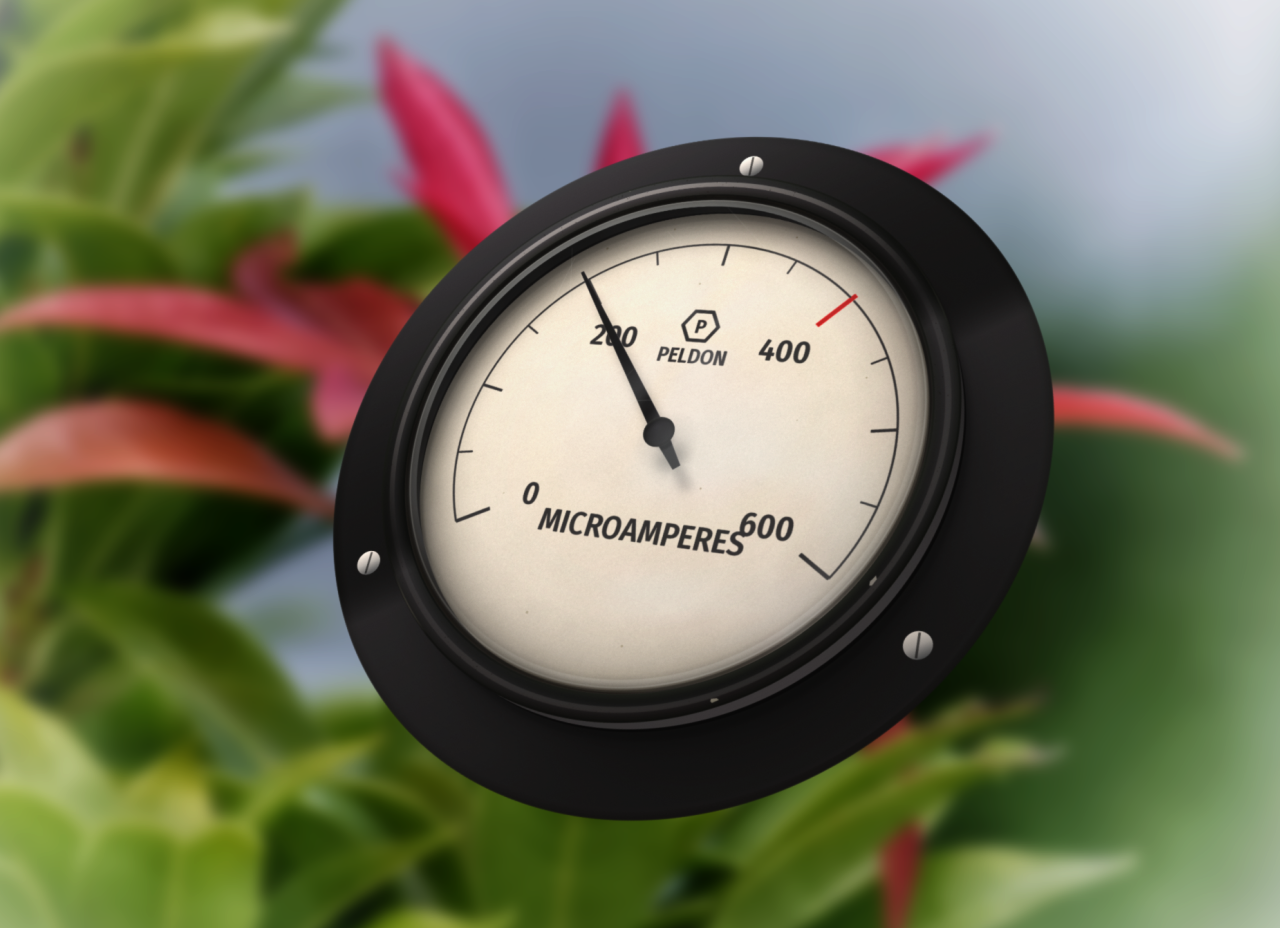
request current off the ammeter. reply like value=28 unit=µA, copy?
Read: value=200 unit=µA
